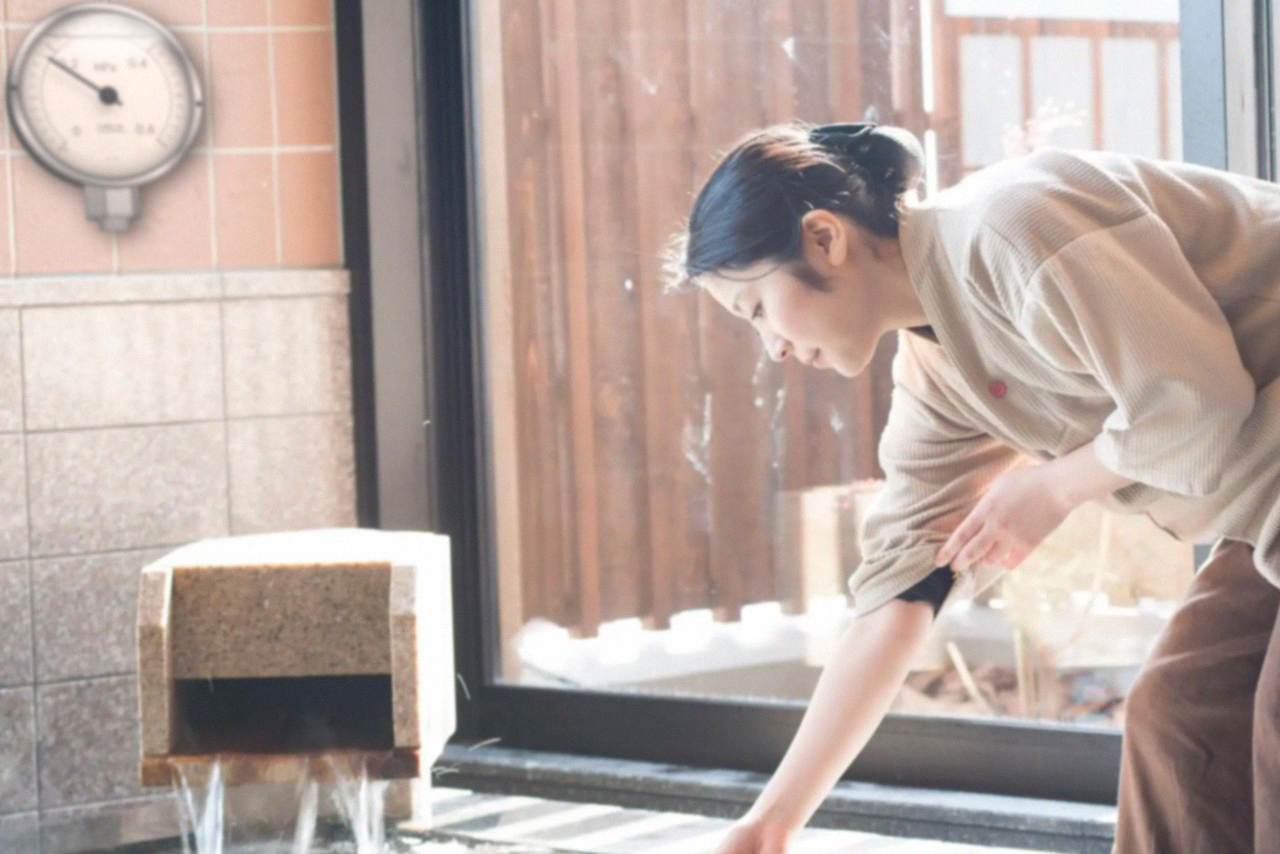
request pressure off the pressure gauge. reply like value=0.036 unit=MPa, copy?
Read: value=0.18 unit=MPa
